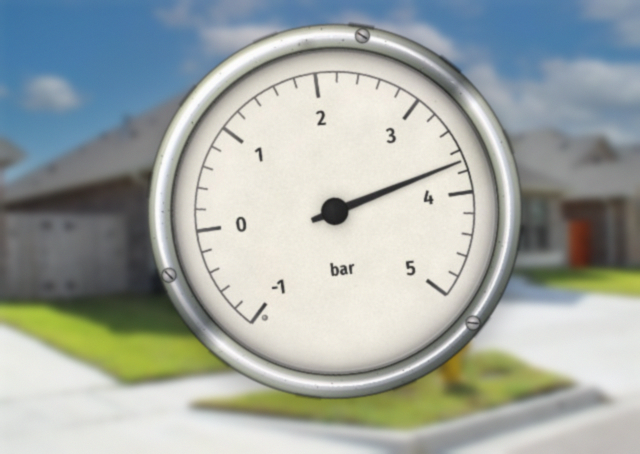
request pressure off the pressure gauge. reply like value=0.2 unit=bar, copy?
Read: value=3.7 unit=bar
